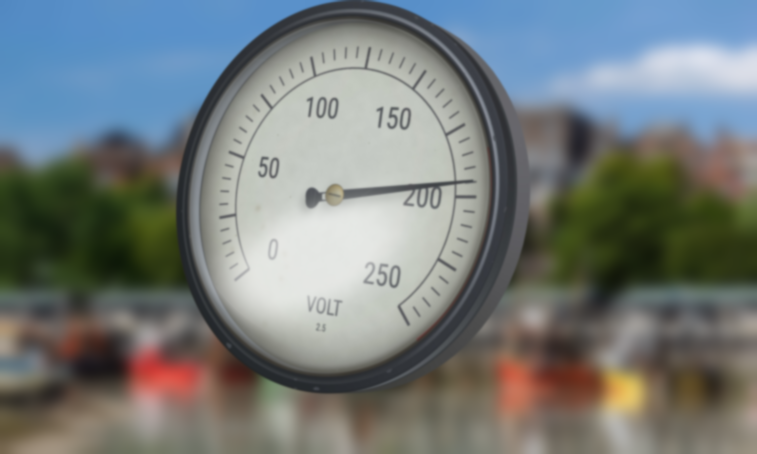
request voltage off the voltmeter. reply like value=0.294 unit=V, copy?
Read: value=195 unit=V
